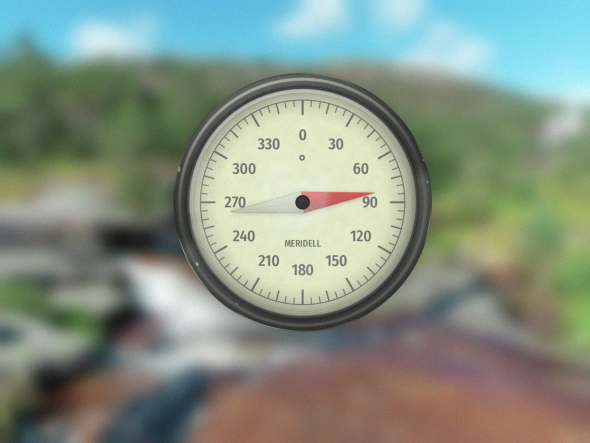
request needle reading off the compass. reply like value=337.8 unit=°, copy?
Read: value=82.5 unit=°
